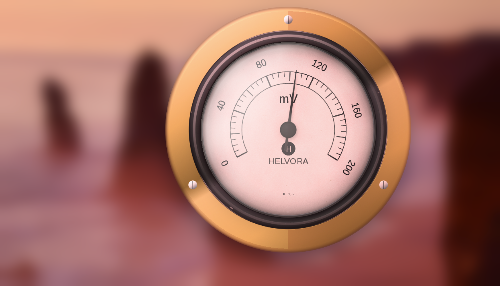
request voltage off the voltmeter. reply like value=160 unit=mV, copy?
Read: value=105 unit=mV
